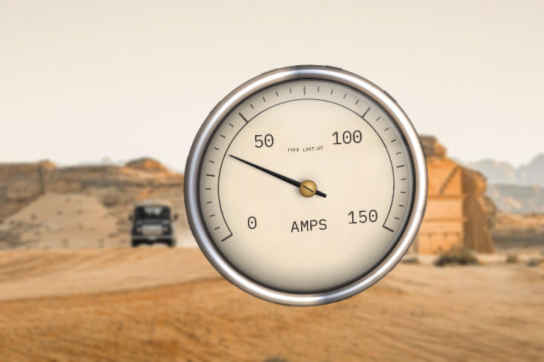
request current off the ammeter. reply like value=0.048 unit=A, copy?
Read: value=35 unit=A
